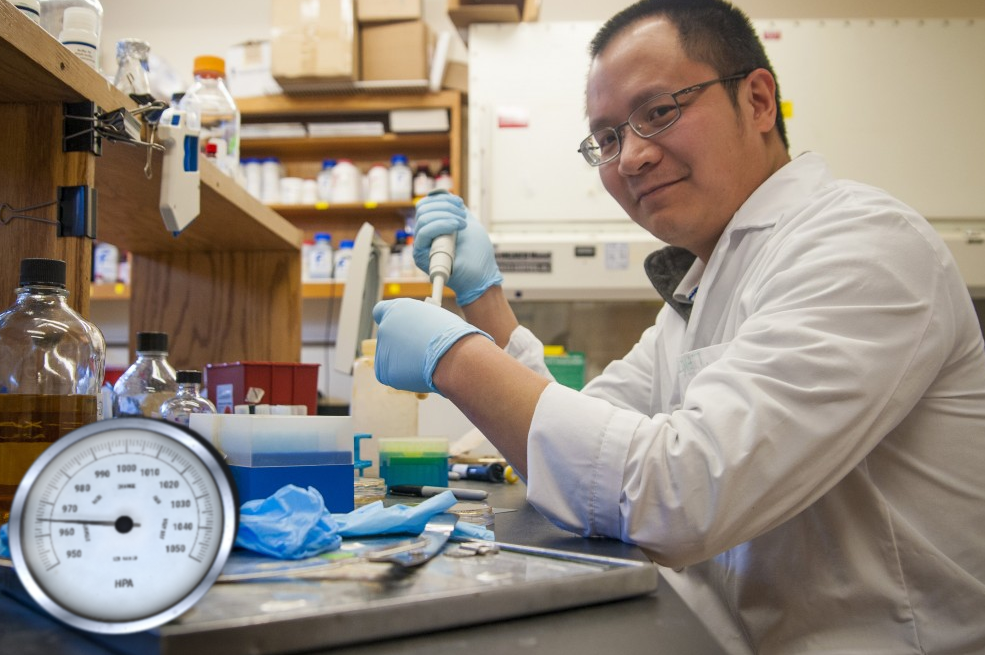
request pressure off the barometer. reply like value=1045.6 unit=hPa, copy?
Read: value=965 unit=hPa
